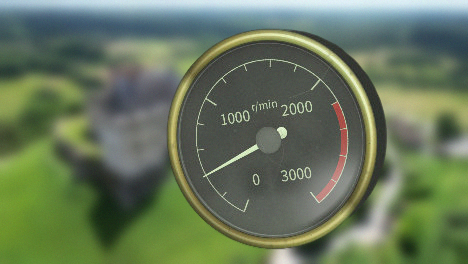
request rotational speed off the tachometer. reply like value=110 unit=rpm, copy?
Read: value=400 unit=rpm
